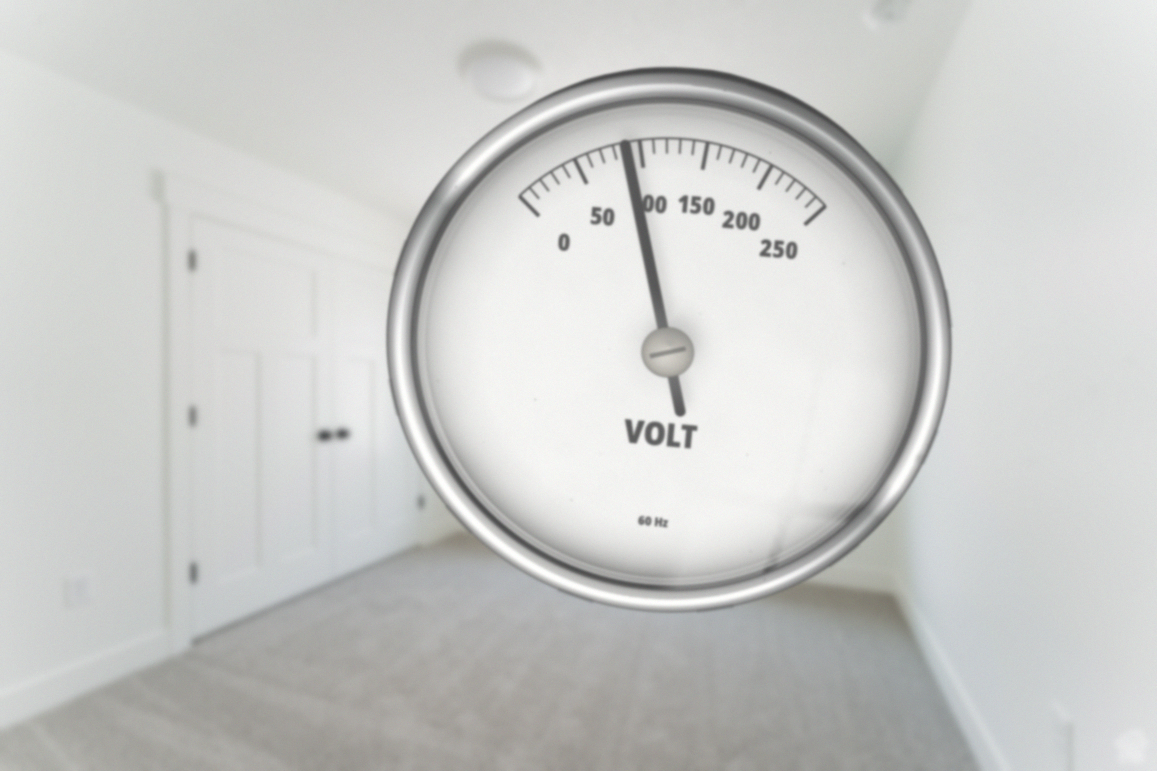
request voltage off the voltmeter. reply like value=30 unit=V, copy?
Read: value=90 unit=V
